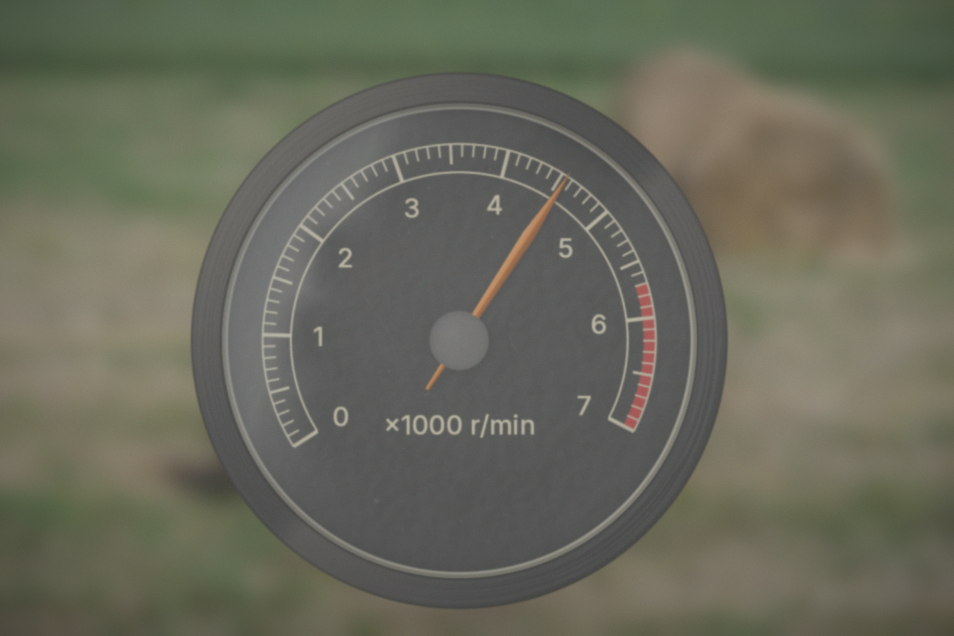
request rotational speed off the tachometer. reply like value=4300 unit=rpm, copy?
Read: value=4550 unit=rpm
